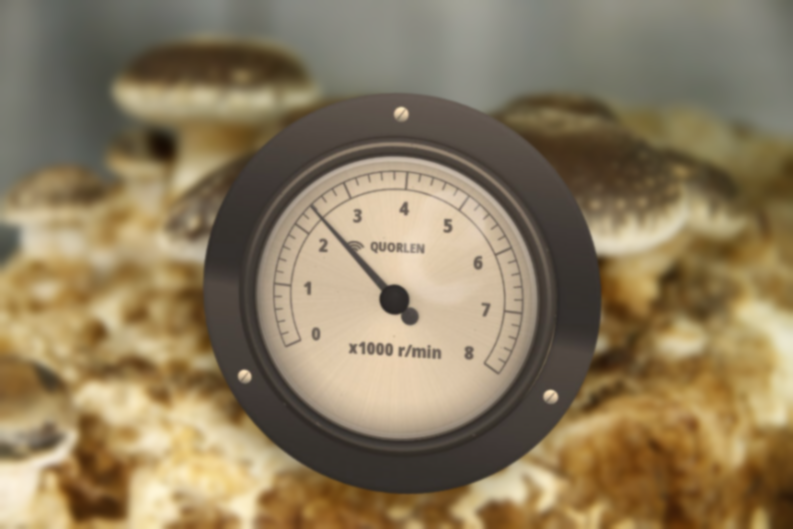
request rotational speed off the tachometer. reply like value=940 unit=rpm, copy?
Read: value=2400 unit=rpm
